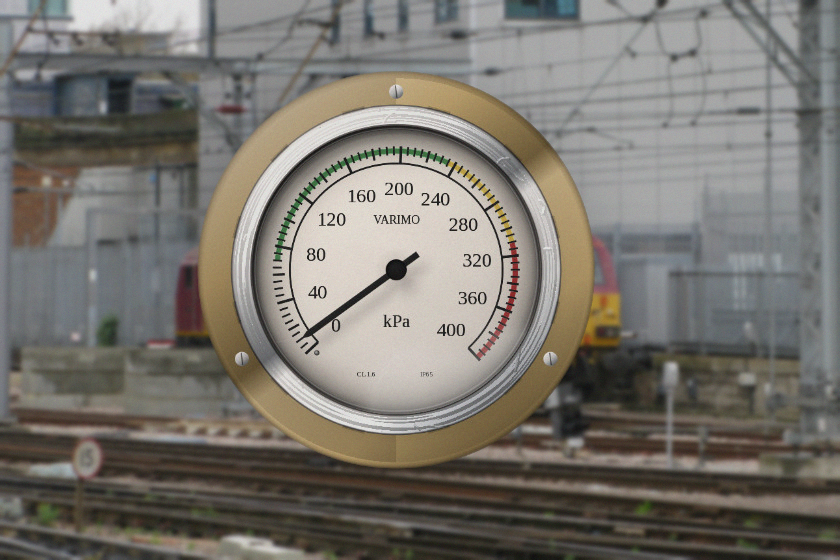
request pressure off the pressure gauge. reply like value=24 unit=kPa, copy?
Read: value=10 unit=kPa
